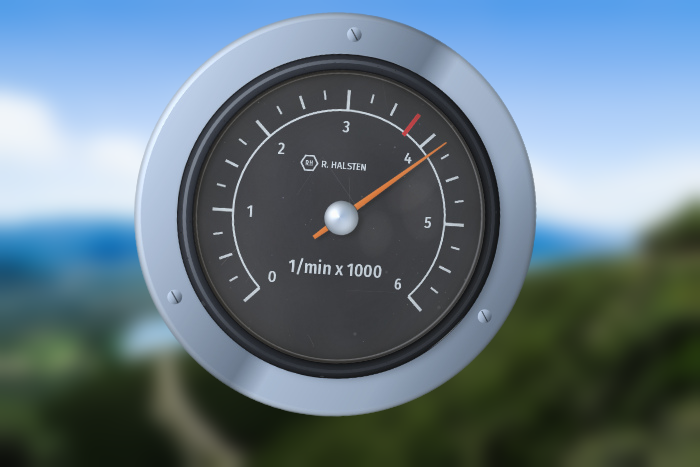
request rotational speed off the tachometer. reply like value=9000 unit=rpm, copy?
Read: value=4125 unit=rpm
